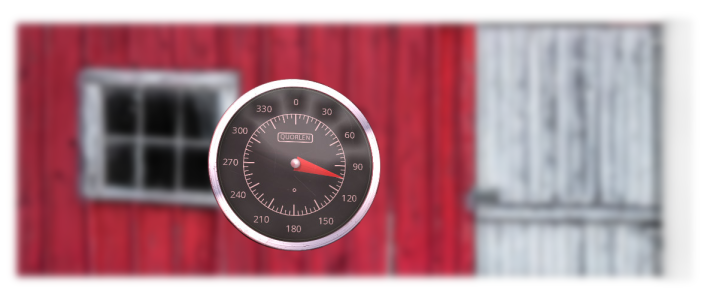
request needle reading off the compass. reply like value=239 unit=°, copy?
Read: value=105 unit=°
